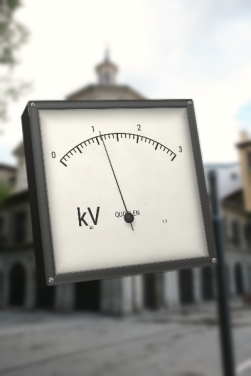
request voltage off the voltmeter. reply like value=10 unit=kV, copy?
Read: value=1.1 unit=kV
